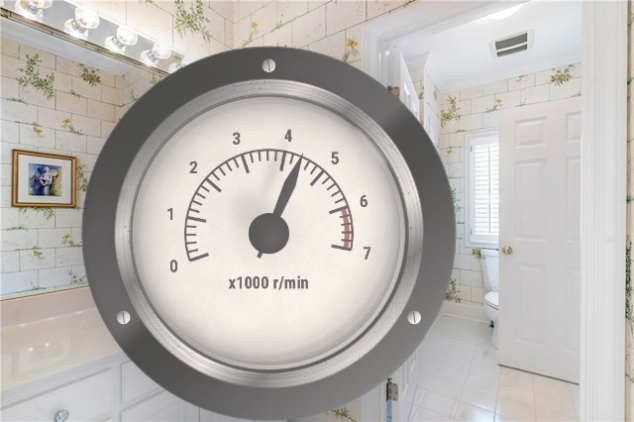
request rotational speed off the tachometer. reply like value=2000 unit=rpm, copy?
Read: value=4400 unit=rpm
